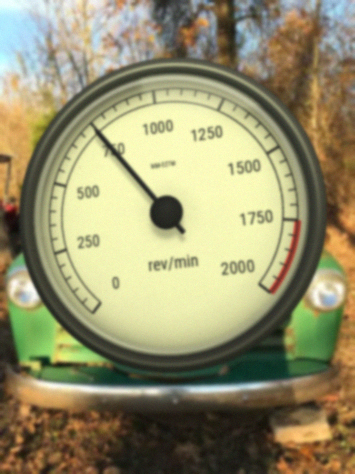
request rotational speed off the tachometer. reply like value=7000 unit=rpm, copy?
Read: value=750 unit=rpm
